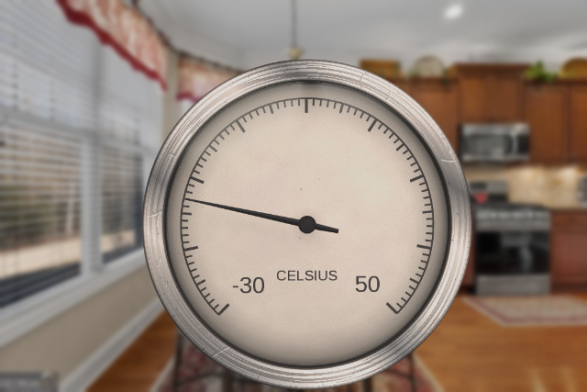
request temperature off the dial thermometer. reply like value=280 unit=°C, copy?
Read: value=-13 unit=°C
